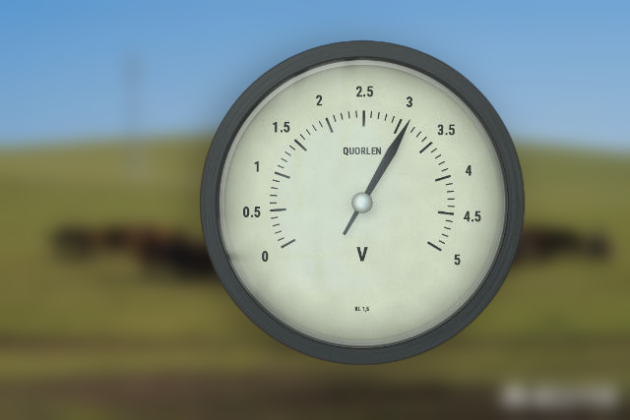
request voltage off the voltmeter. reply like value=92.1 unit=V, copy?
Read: value=3.1 unit=V
